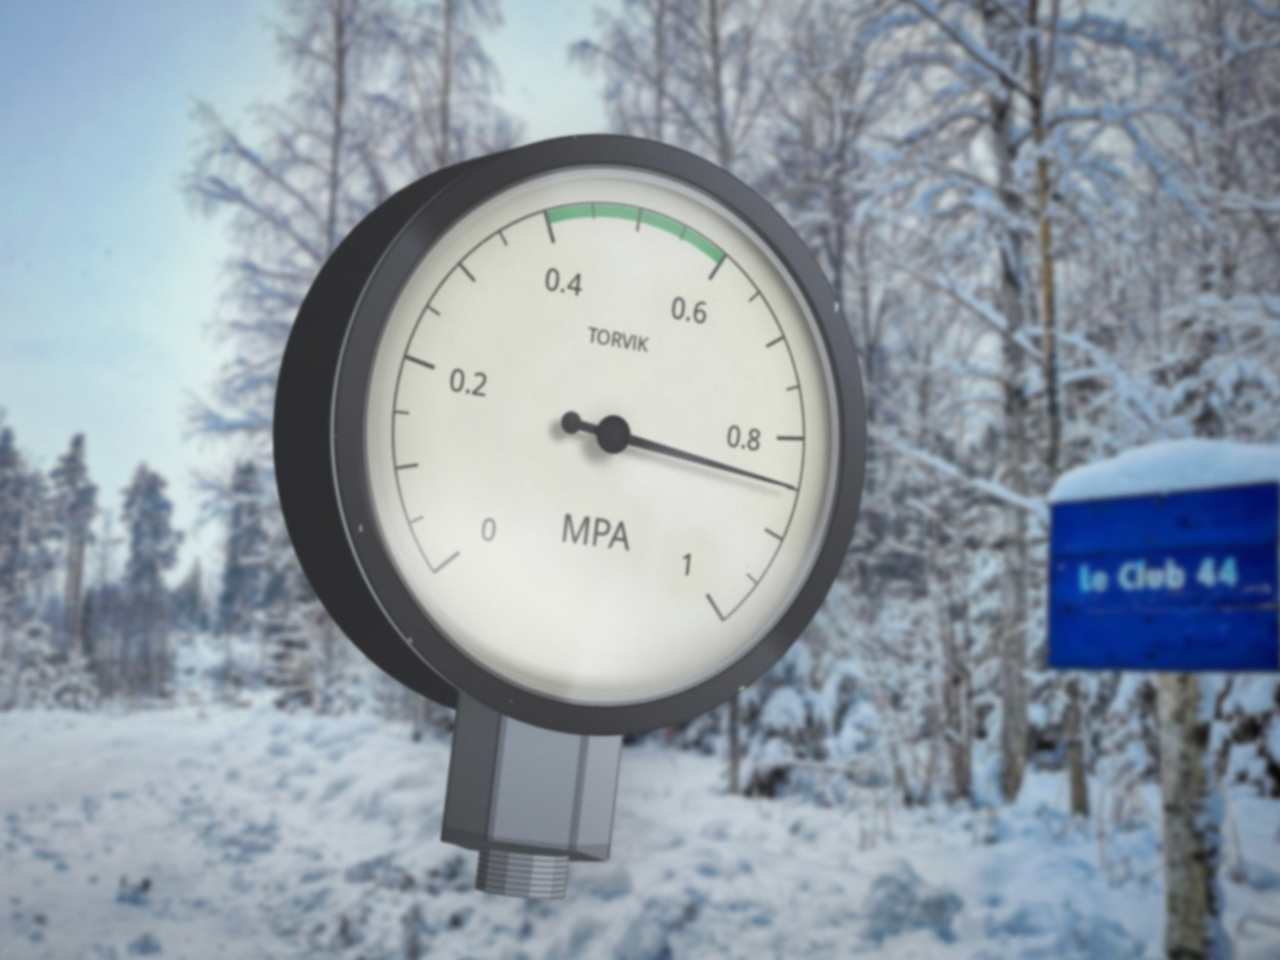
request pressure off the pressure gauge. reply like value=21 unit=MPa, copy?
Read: value=0.85 unit=MPa
